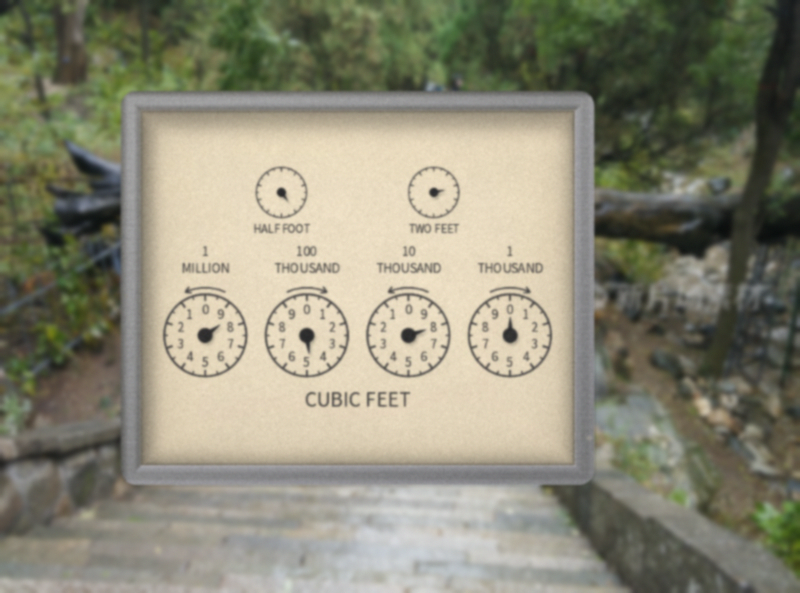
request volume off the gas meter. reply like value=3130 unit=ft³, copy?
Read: value=848000 unit=ft³
